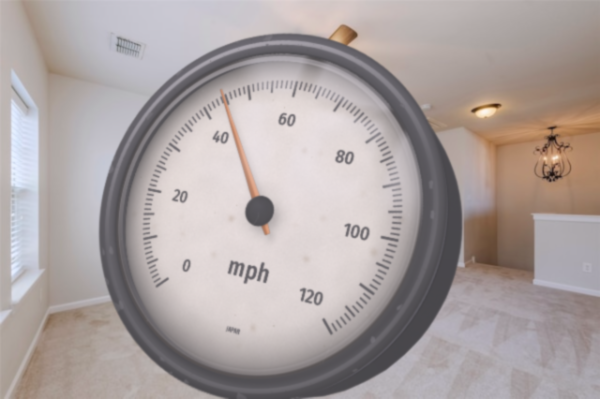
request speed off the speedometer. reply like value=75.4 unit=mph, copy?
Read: value=45 unit=mph
